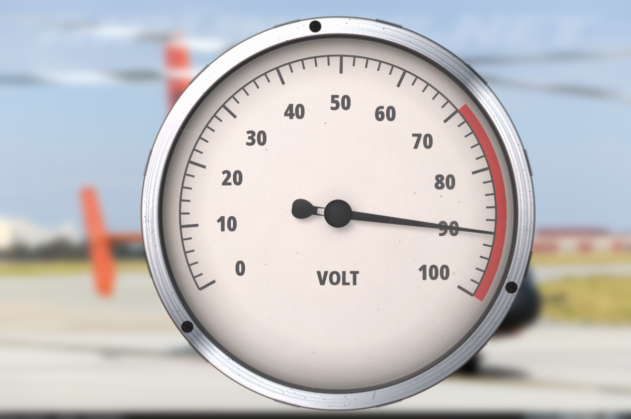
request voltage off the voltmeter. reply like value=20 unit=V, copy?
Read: value=90 unit=V
